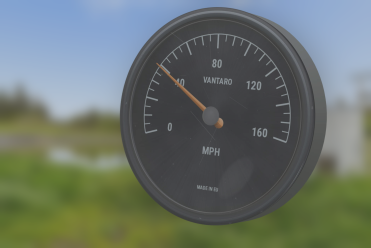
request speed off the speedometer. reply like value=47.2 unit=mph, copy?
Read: value=40 unit=mph
